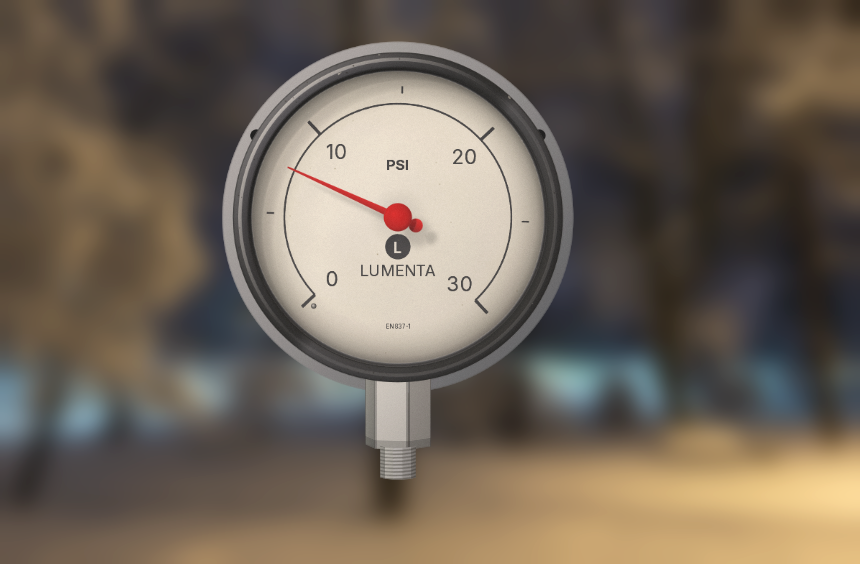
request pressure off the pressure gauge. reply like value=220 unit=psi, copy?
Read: value=7.5 unit=psi
